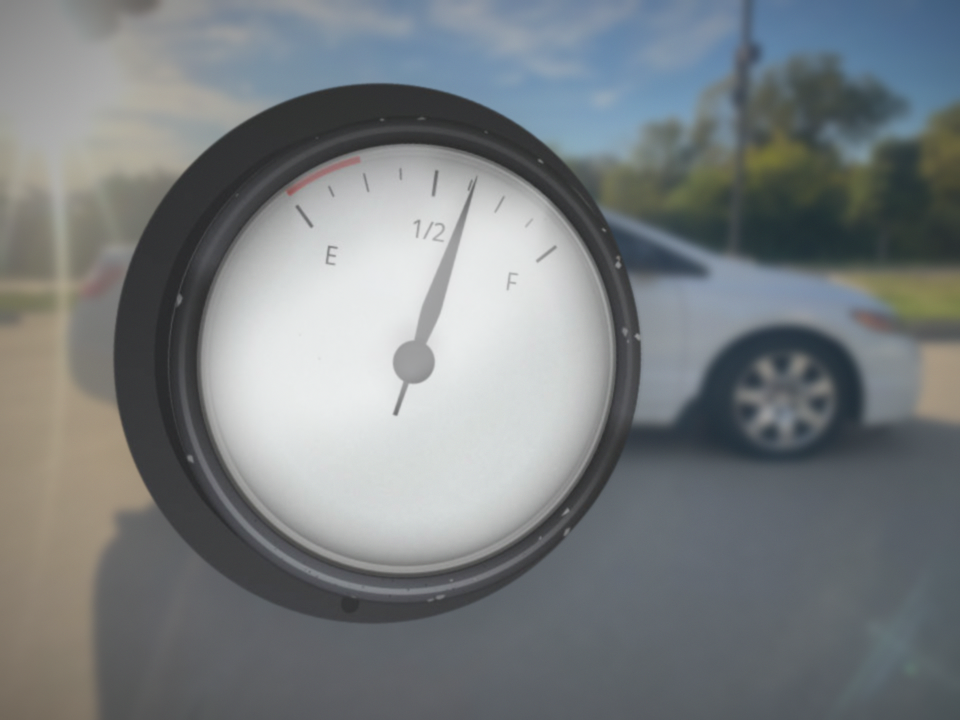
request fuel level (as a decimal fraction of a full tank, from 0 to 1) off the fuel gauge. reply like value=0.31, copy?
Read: value=0.625
